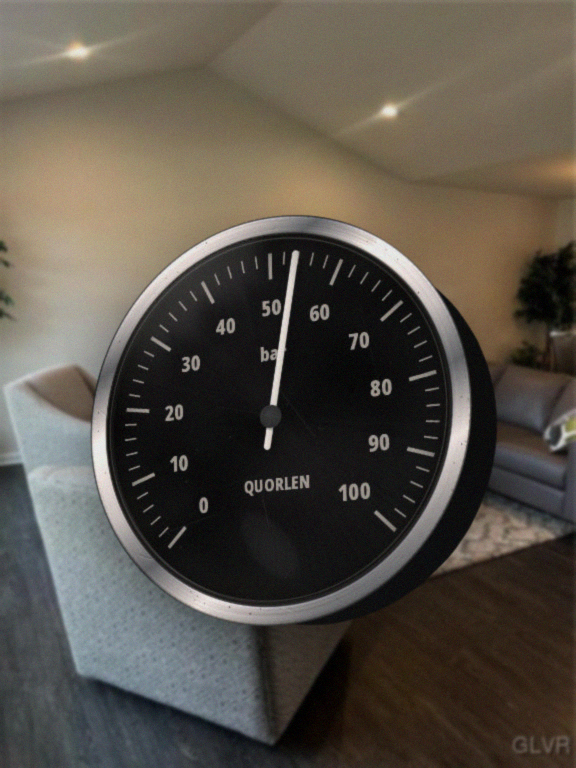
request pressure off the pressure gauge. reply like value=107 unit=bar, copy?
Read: value=54 unit=bar
